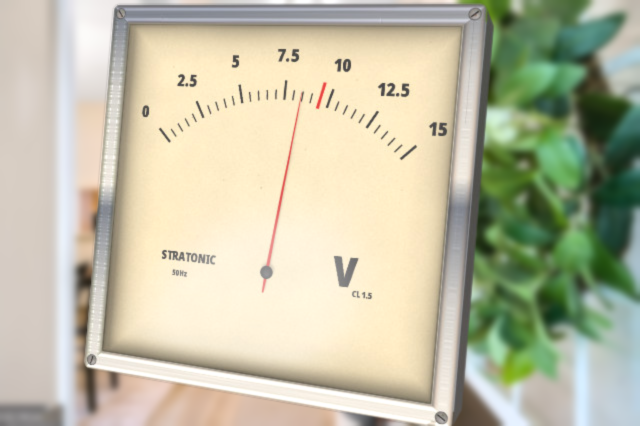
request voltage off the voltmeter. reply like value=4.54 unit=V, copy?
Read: value=8.5 unit=V
